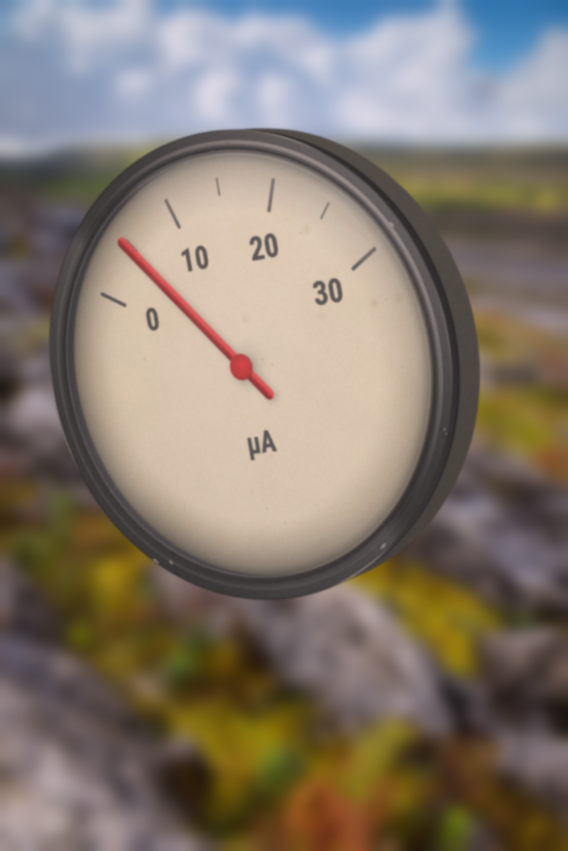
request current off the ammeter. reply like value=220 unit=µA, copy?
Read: value=5 unit=µA
